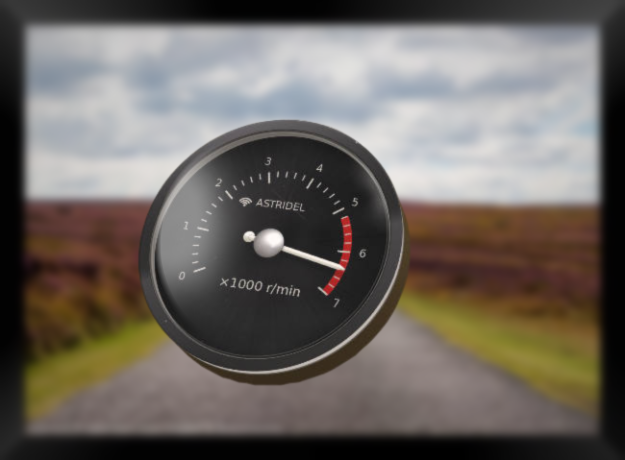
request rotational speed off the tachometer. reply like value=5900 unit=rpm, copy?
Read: value=6400 unit=rpm
